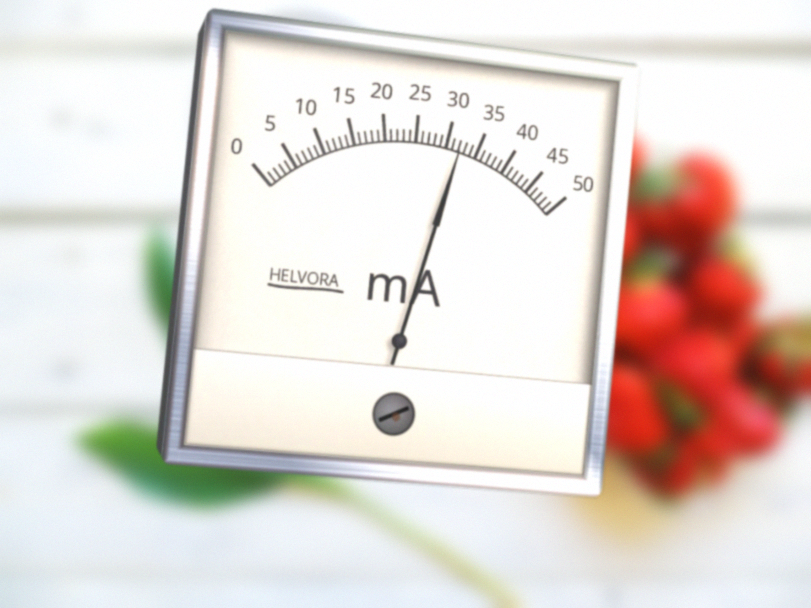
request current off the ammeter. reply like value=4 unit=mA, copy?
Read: value=32 unit=mA
